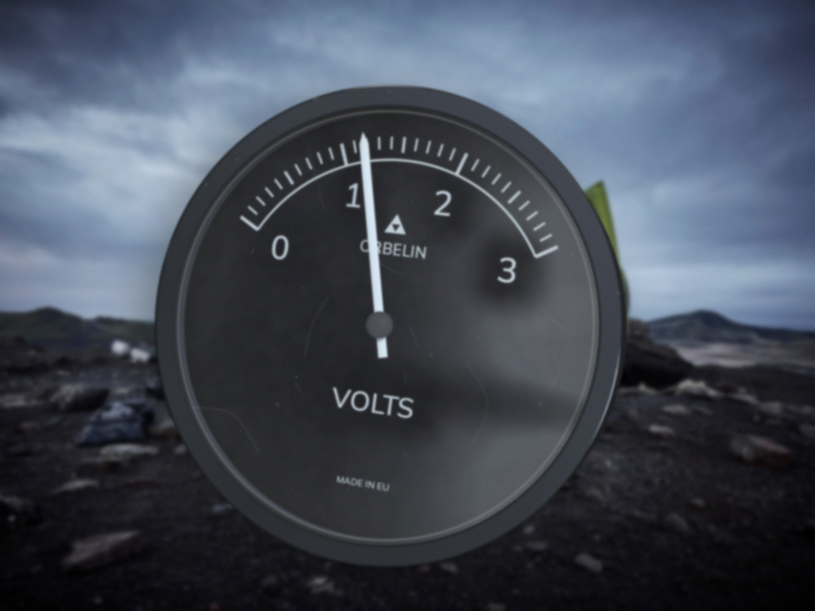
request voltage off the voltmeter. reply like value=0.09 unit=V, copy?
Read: value=1.2 unit=V
